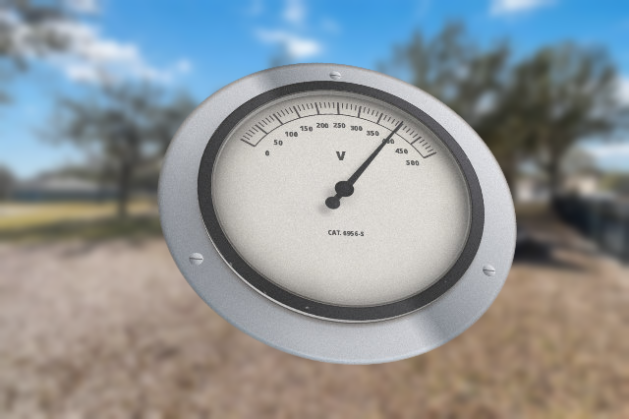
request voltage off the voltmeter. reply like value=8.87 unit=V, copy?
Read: value=400 unit=V
